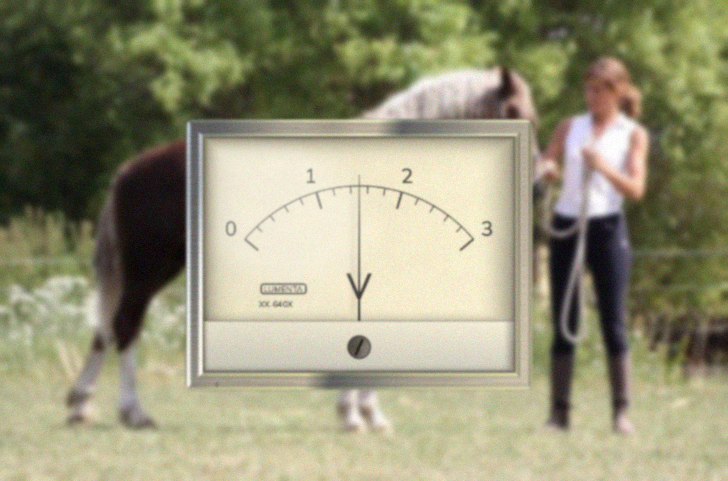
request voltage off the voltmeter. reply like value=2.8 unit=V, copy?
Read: value=1.5 unit=V
